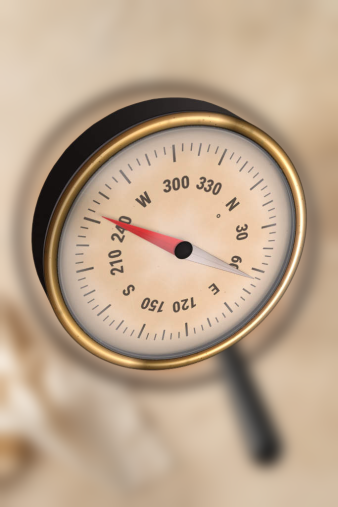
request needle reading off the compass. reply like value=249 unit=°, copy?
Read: value=245 unit=°
